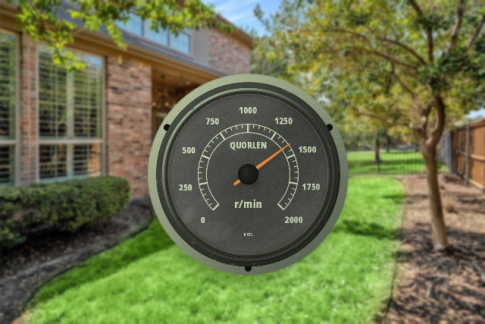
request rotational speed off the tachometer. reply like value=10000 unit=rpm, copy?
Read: value=1400 unit=rpm
